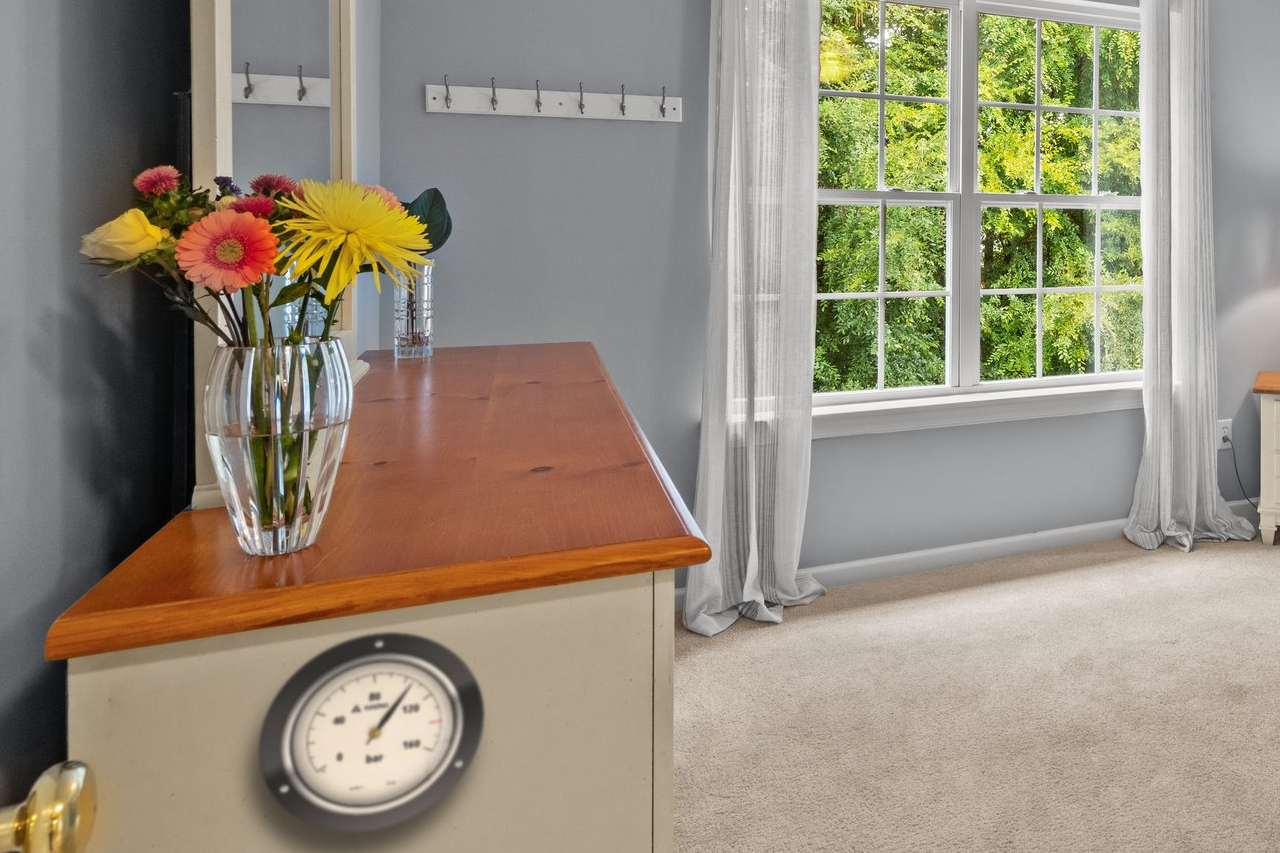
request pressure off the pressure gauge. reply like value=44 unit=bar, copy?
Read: value=105 unit=bar
